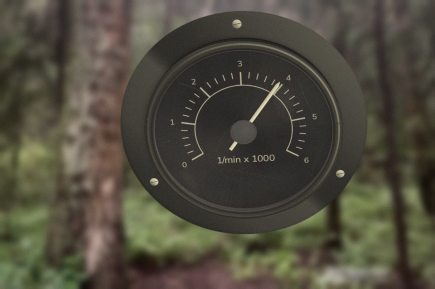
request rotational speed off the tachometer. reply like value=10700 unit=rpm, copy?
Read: value=3900 unit=rpm
